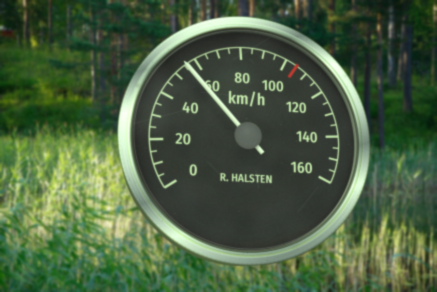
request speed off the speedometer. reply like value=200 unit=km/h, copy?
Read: value=55 unit=km/h
